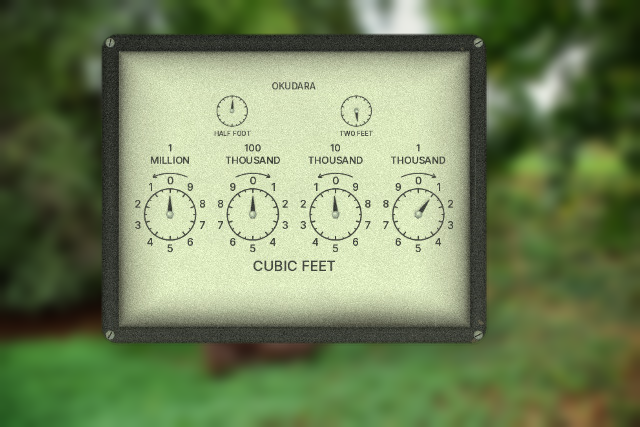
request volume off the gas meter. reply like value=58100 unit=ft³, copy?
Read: value=100 unit=ft³
